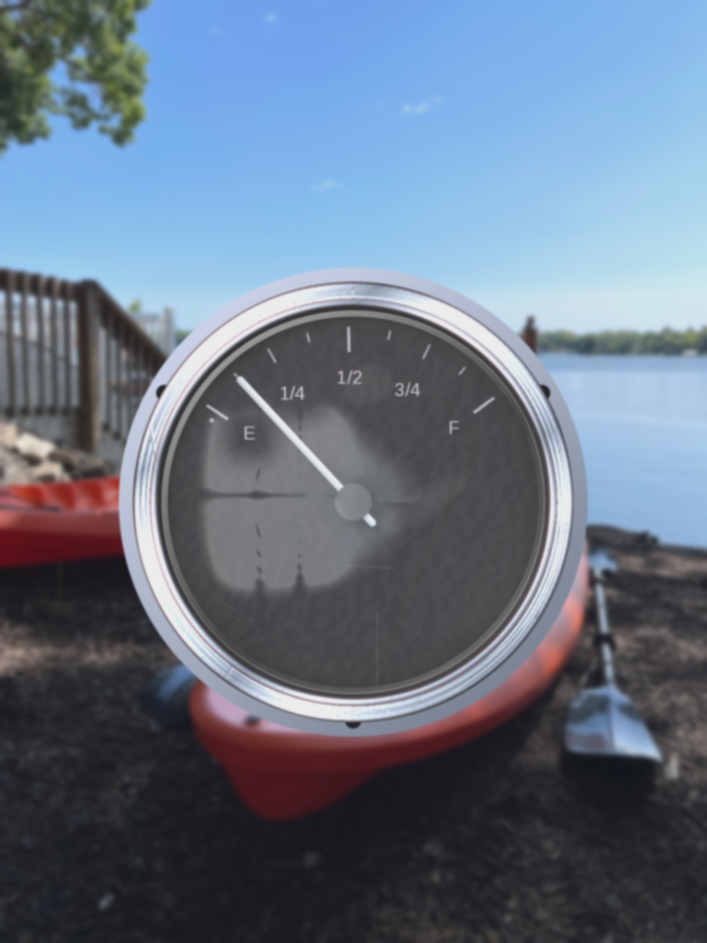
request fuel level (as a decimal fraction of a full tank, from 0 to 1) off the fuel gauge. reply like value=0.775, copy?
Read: value=0.125
